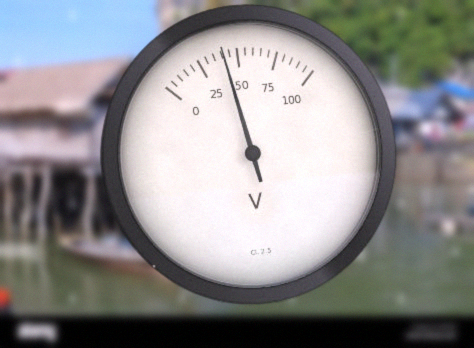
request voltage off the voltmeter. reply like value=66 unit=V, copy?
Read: value=40 unit=V
